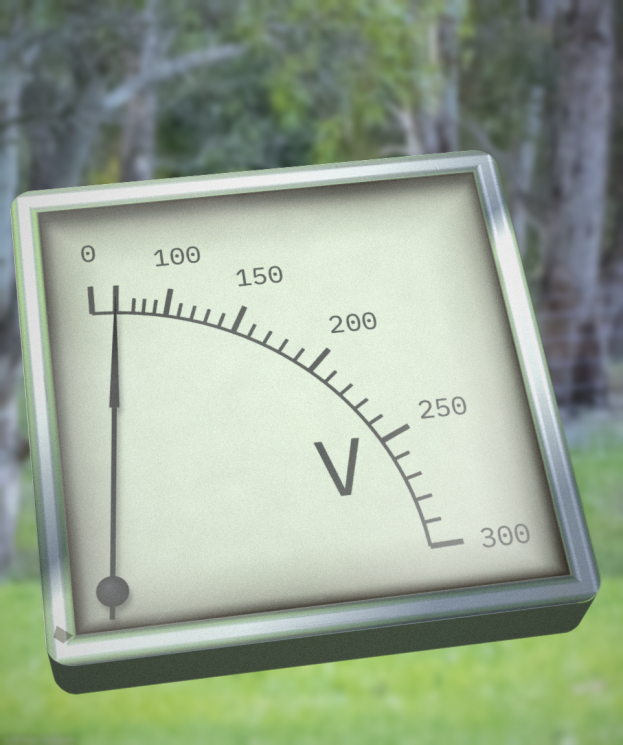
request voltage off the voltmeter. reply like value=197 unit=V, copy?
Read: value=50 unit=V
